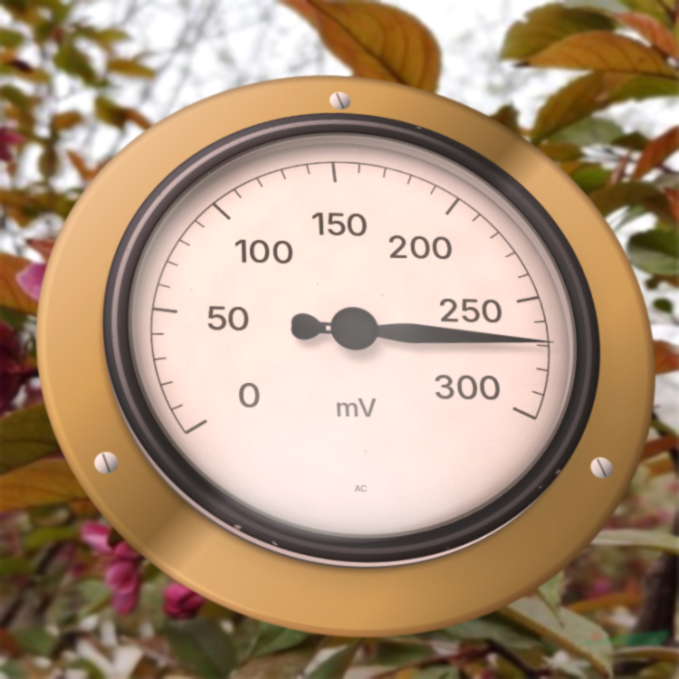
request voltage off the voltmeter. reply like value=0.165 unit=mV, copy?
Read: value=270 unit=mV
